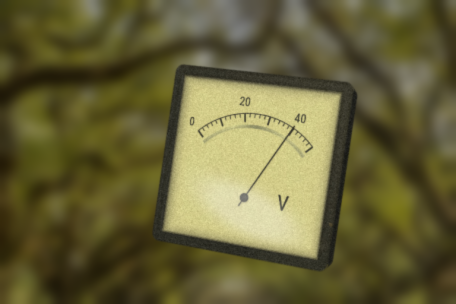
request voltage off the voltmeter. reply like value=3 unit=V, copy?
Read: value=40 unit=V
